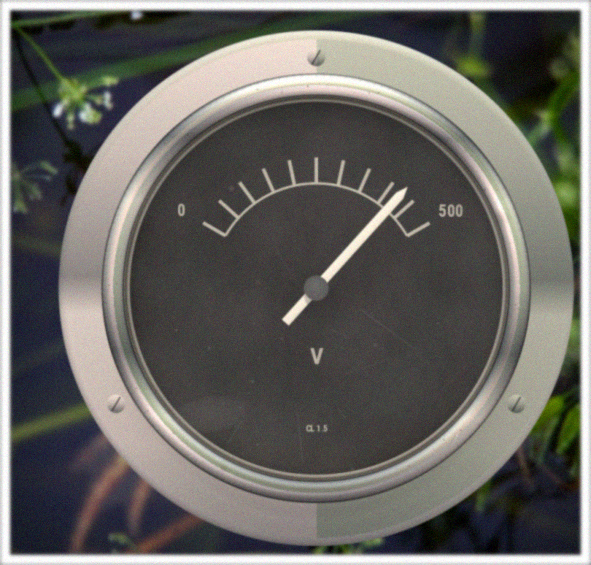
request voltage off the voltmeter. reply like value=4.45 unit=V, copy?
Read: value=425 unit=V
